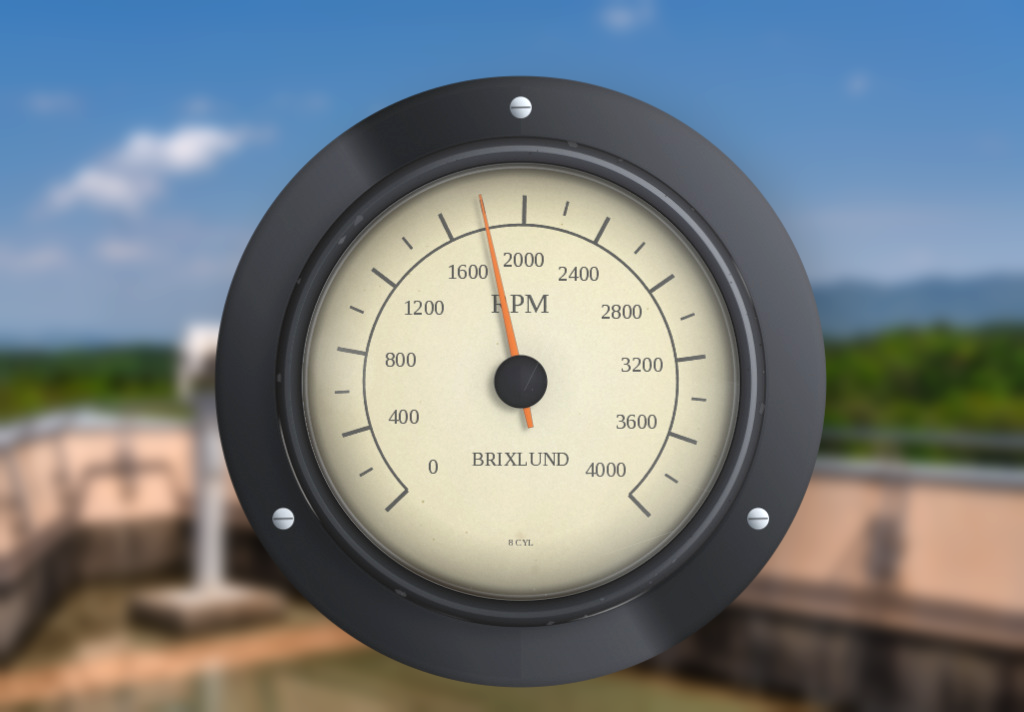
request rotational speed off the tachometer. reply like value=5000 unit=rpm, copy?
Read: value=1800 unit=rpm
